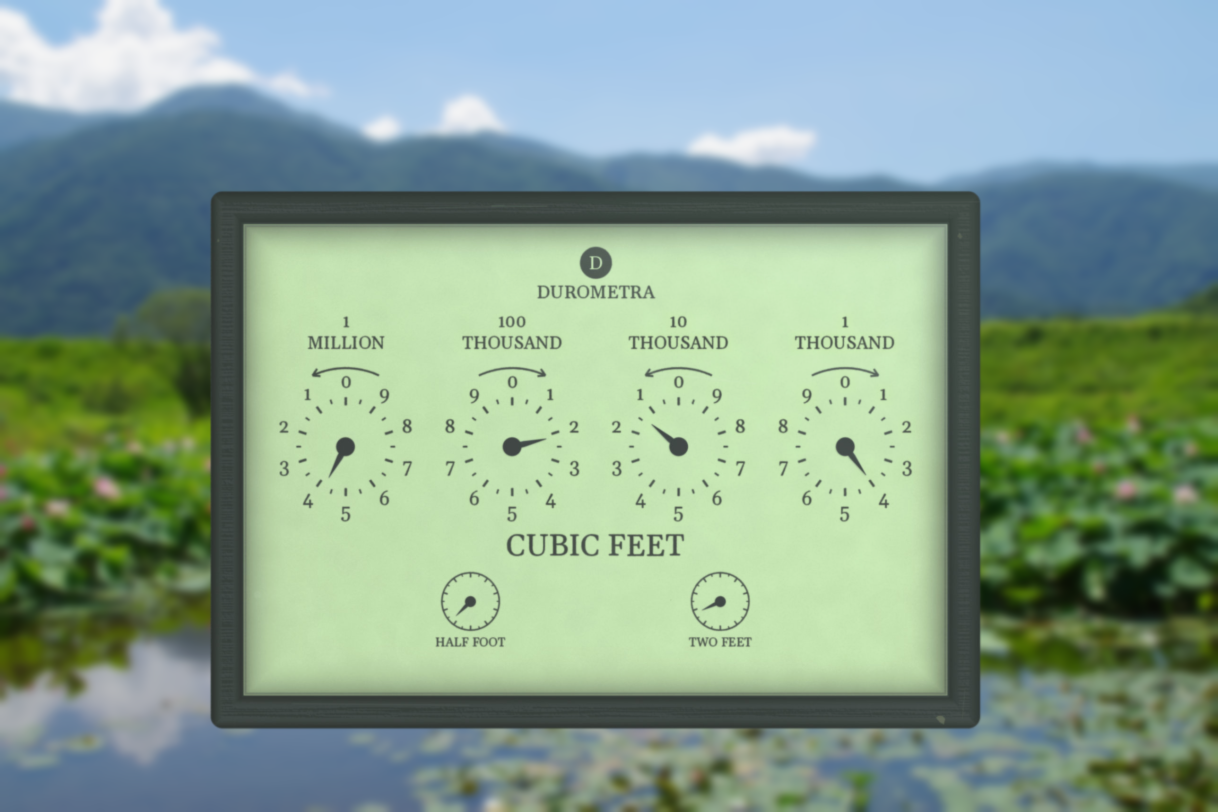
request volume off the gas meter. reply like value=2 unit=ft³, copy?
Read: value=421400 unit=ft³
